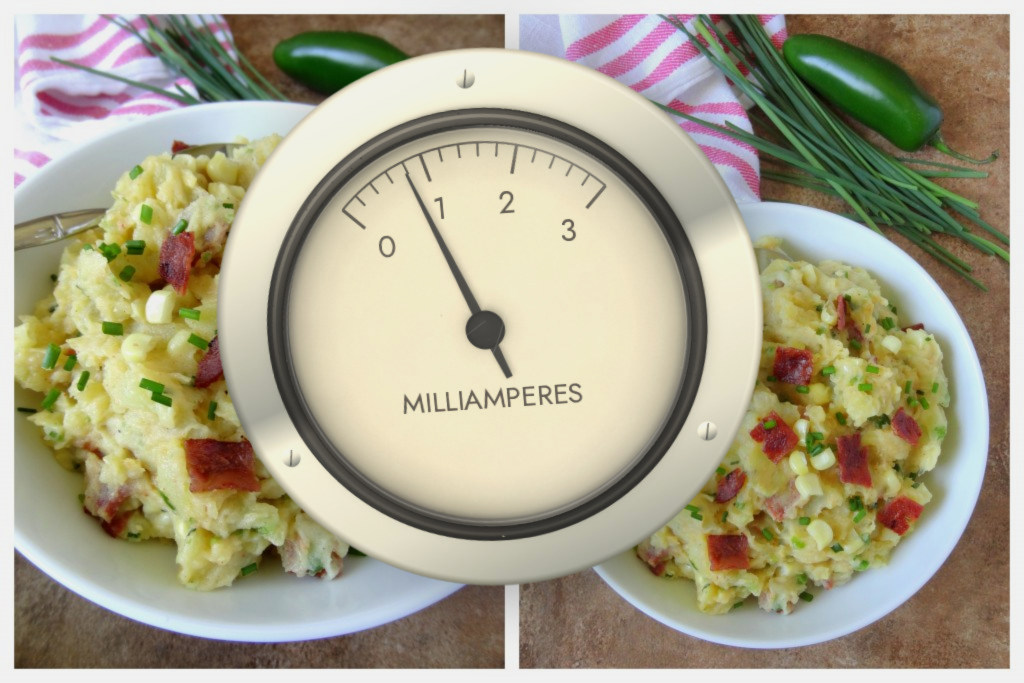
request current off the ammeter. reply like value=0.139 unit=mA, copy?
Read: value=0.8 unit=mA
